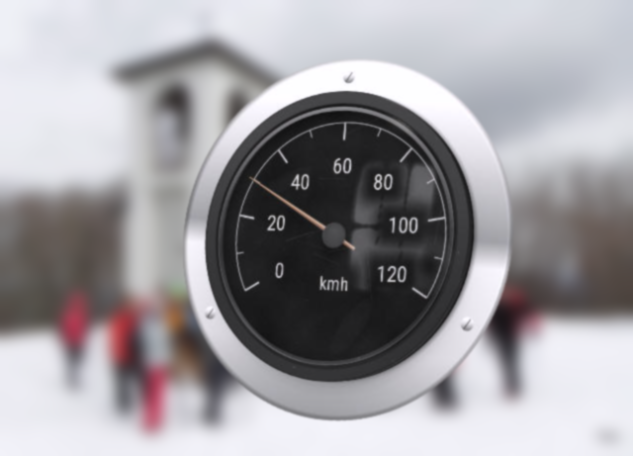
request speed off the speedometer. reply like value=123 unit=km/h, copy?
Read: value=30 unit=km/h
